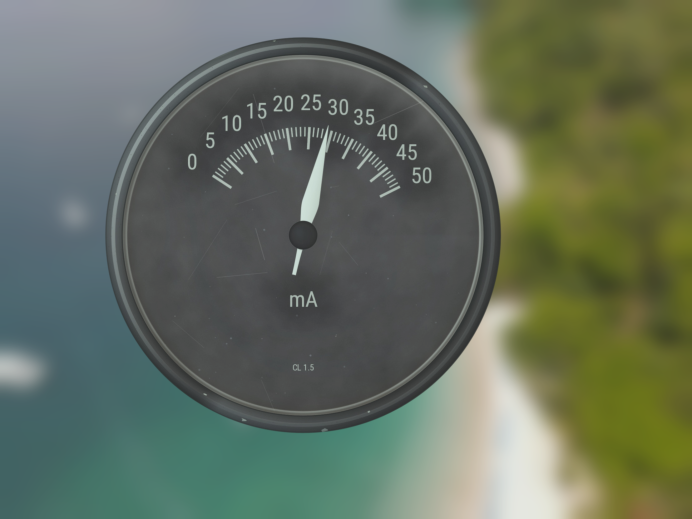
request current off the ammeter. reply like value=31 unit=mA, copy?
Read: value=29 unit=mA
